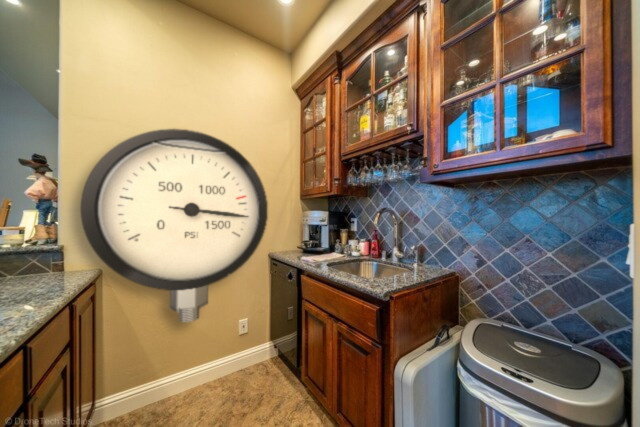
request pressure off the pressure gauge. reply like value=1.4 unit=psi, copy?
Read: value=1350 unit=psi
